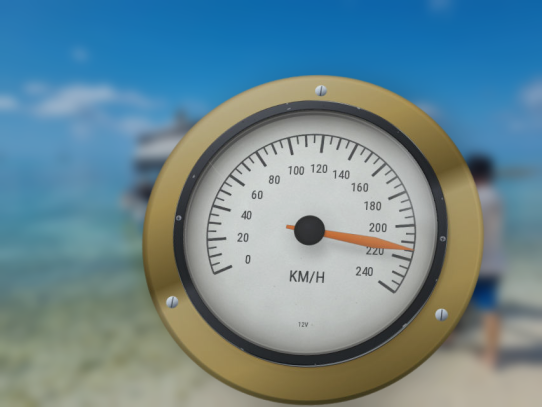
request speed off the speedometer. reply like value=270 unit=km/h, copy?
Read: value=215 unit=km/h
